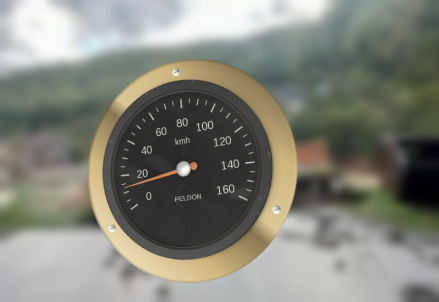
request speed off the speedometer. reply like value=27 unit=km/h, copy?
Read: value=12.5 unit=km/h
